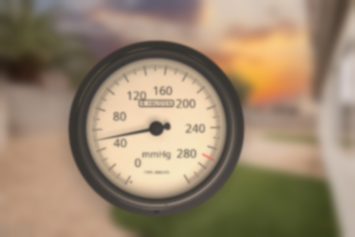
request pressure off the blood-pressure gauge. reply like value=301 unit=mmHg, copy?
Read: value=50 unit=mmHg
